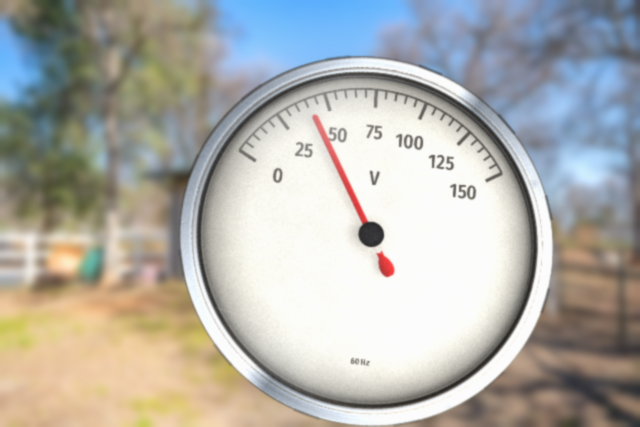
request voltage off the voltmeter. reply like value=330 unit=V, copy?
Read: value=40 unit=V
